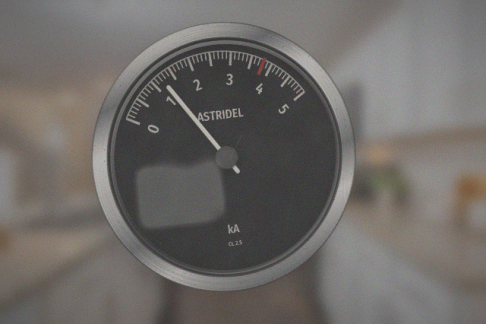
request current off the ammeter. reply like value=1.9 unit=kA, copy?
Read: value=1.2 unit=kA
